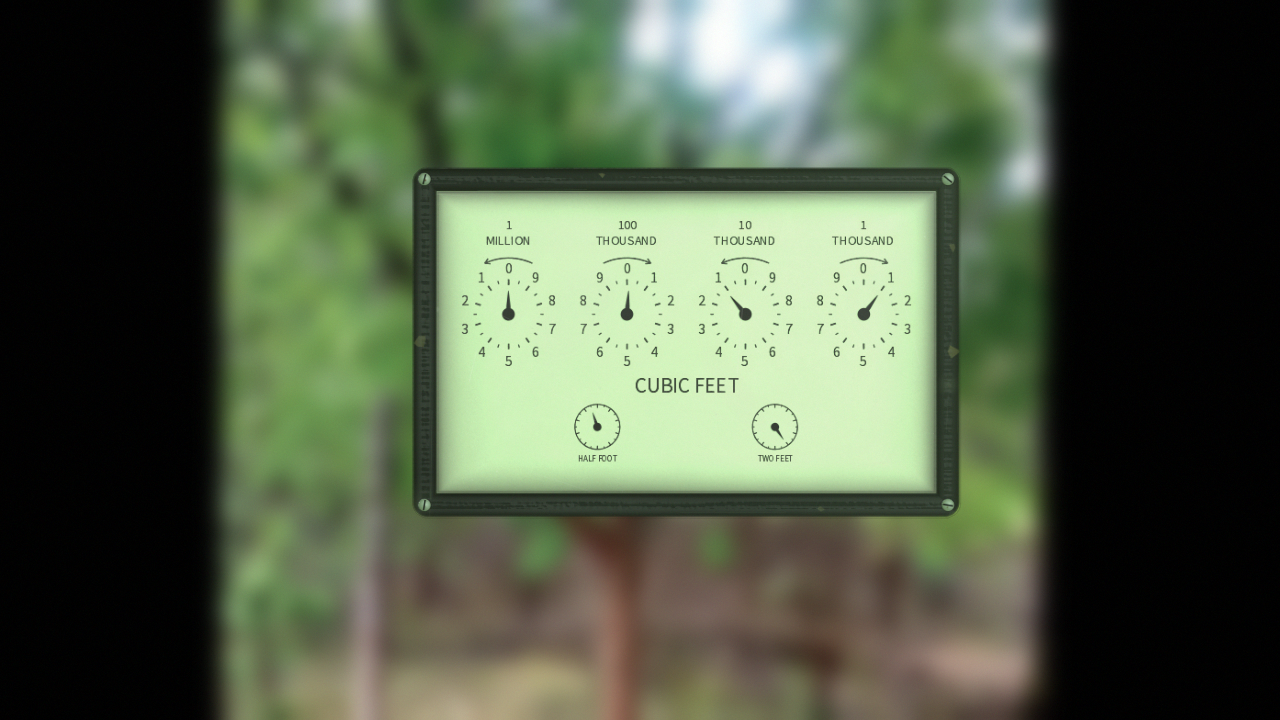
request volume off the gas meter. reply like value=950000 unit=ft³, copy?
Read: value=1100 unit=ft³
